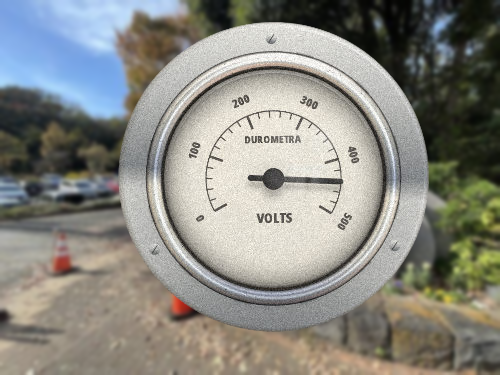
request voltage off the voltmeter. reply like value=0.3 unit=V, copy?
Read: value=440 unit=V
